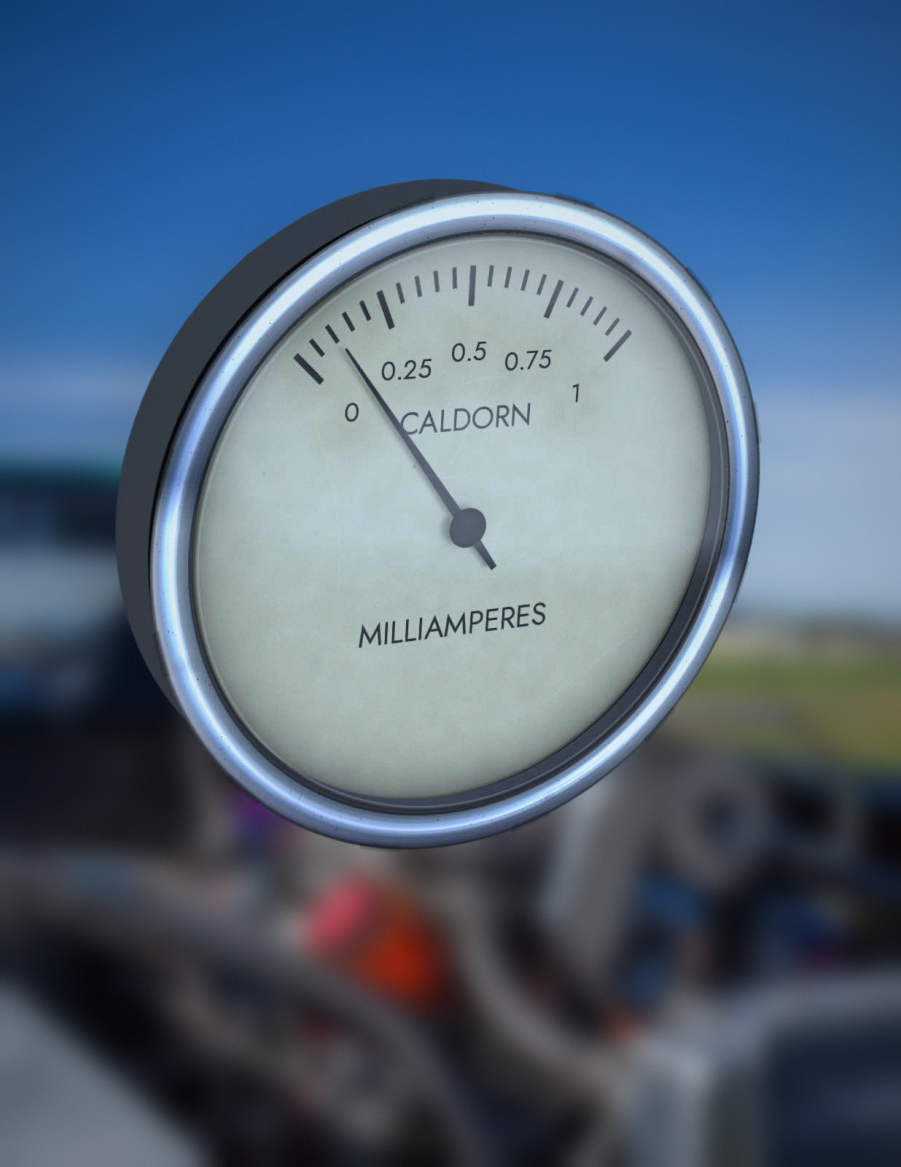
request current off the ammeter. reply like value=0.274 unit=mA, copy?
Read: value=0.1 unit=mA
